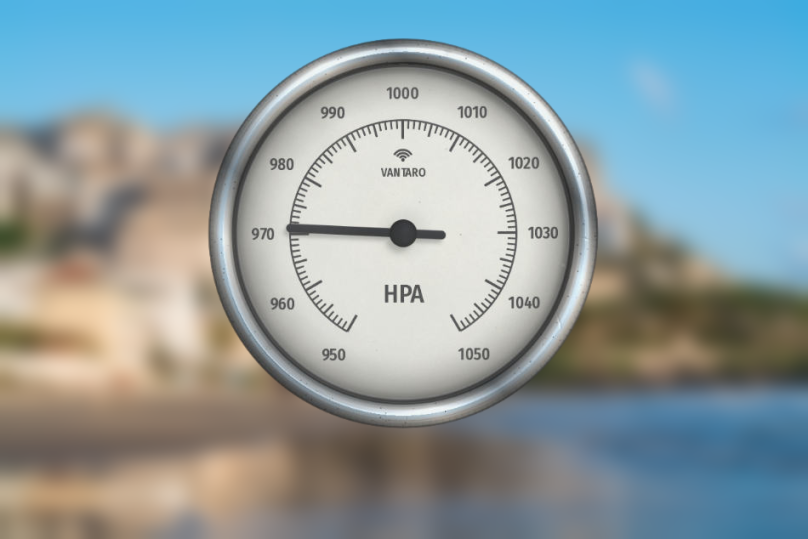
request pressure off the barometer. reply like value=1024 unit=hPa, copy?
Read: value=971 unit=hPa
